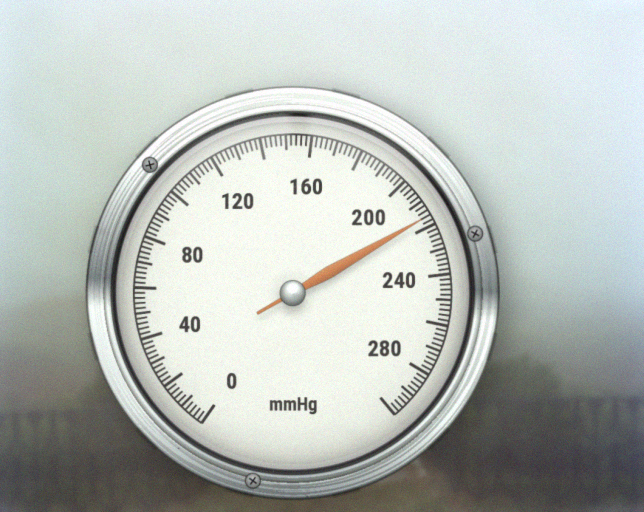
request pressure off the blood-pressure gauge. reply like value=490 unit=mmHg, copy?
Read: value=216 unit=mmHg
